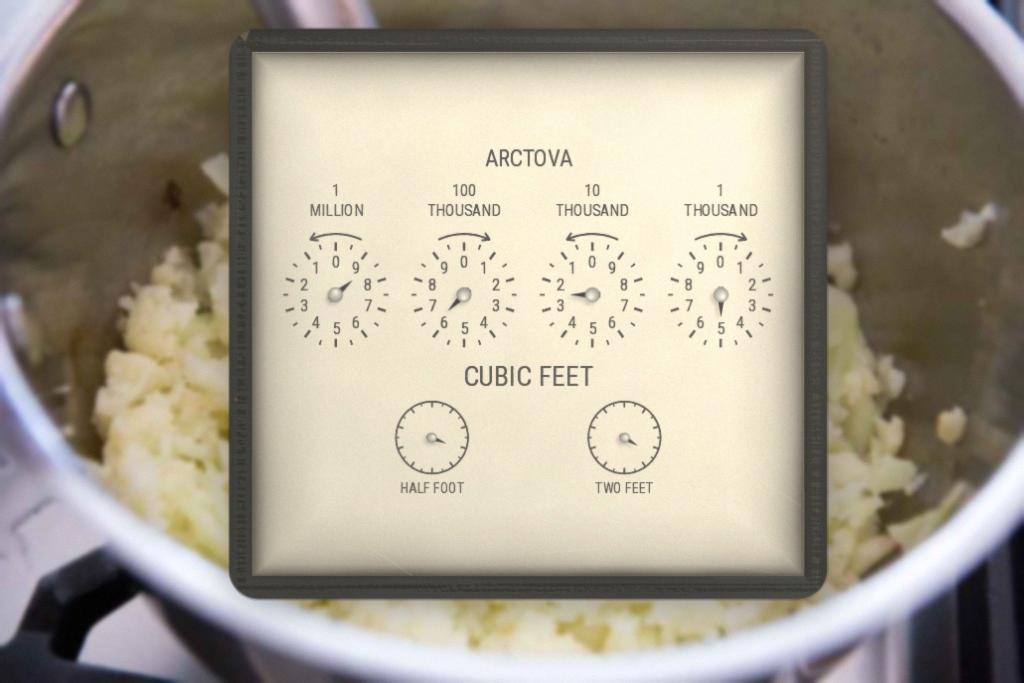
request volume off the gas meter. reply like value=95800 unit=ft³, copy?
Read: value=862500 unit=ft³
